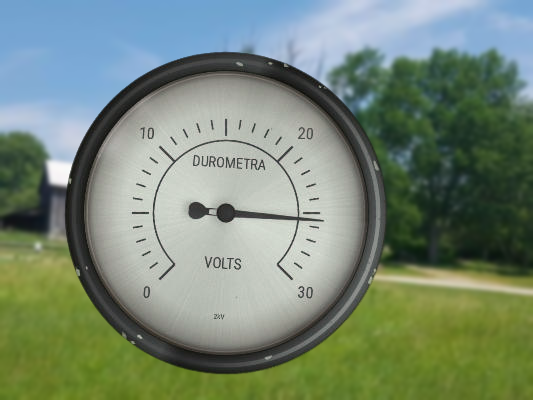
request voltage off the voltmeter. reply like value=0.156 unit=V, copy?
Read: value=25.5 unit=V
